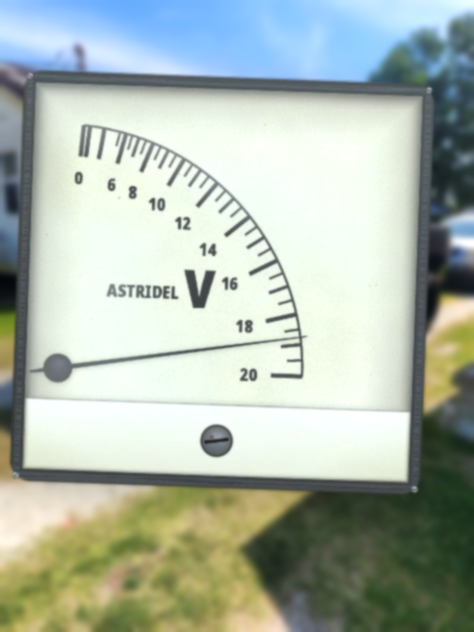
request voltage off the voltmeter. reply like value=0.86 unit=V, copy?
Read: value=18.75 unit=V
